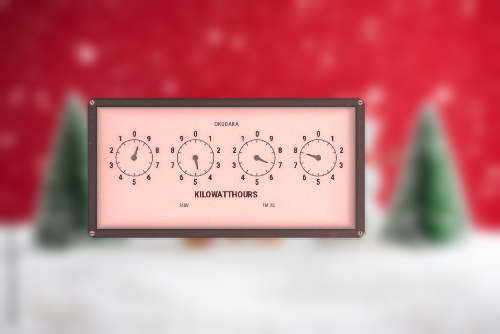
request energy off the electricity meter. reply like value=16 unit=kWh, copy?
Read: value=9468 unit=kWh
